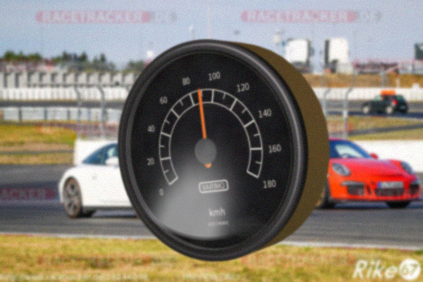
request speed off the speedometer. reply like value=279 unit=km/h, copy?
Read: value=90 unit=km/h
